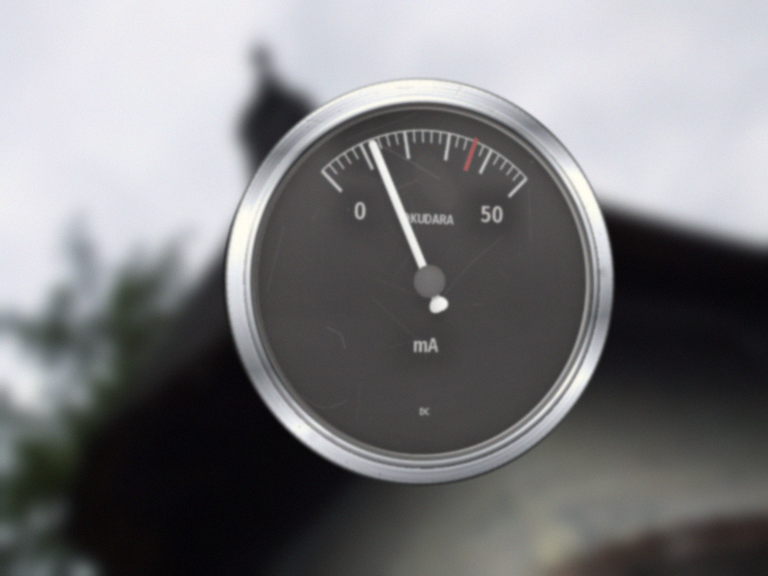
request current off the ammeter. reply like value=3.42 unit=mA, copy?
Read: value=12 unit=mA
